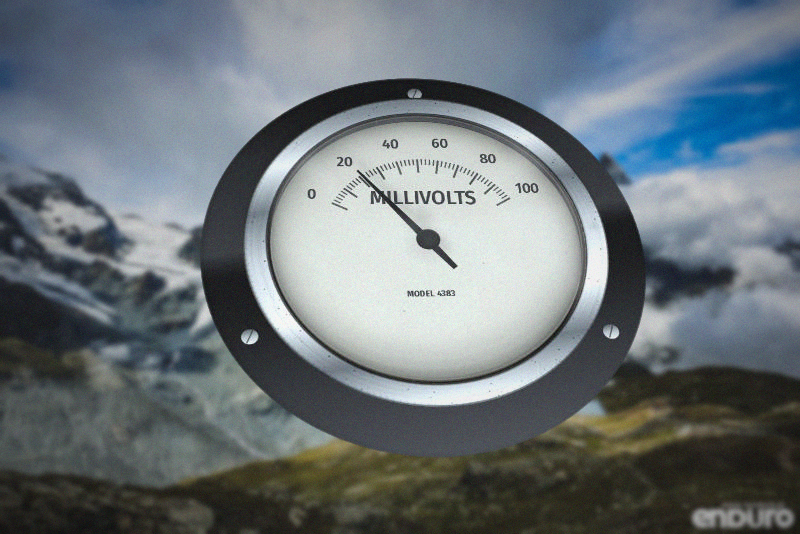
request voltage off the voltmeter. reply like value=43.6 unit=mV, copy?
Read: value=20 unit=mV
